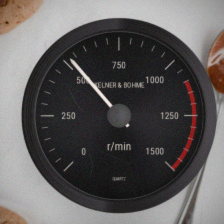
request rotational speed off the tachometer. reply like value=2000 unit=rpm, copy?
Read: value=525 unit=rpm
